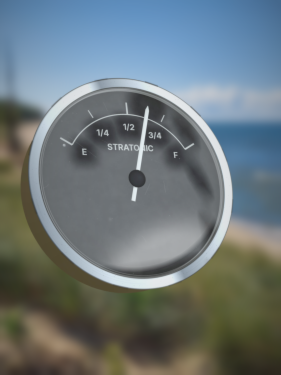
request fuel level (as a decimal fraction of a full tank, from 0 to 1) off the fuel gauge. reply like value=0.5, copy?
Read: value=0.625
